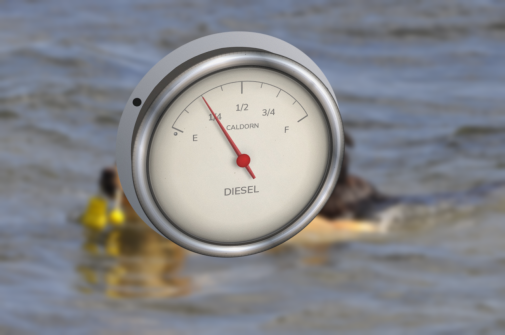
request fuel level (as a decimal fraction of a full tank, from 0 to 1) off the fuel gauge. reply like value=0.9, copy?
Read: value=0.25
